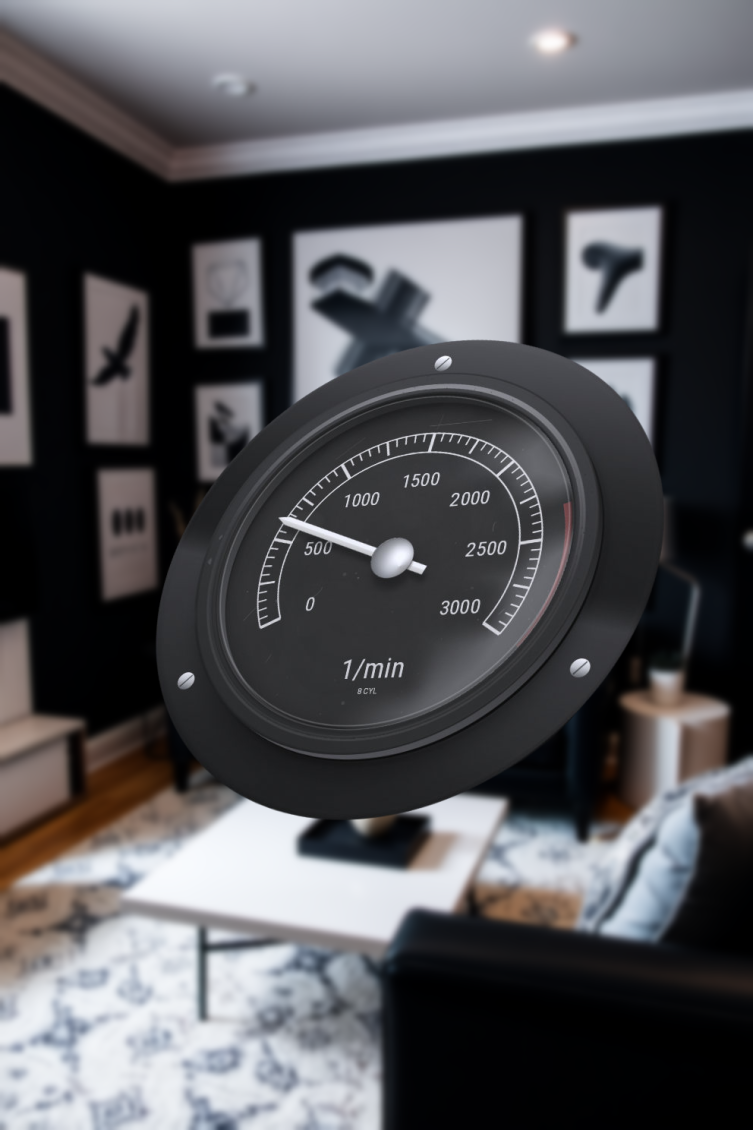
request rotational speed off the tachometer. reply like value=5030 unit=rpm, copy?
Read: value=600 unit=rpm
